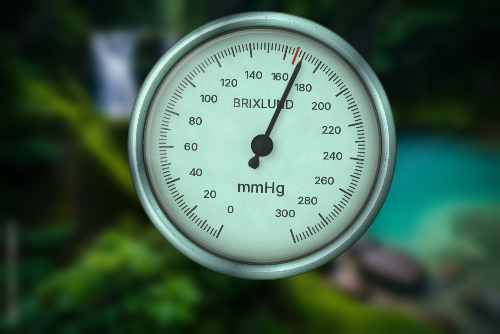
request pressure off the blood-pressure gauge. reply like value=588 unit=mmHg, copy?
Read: value=170 unit=mmHg
